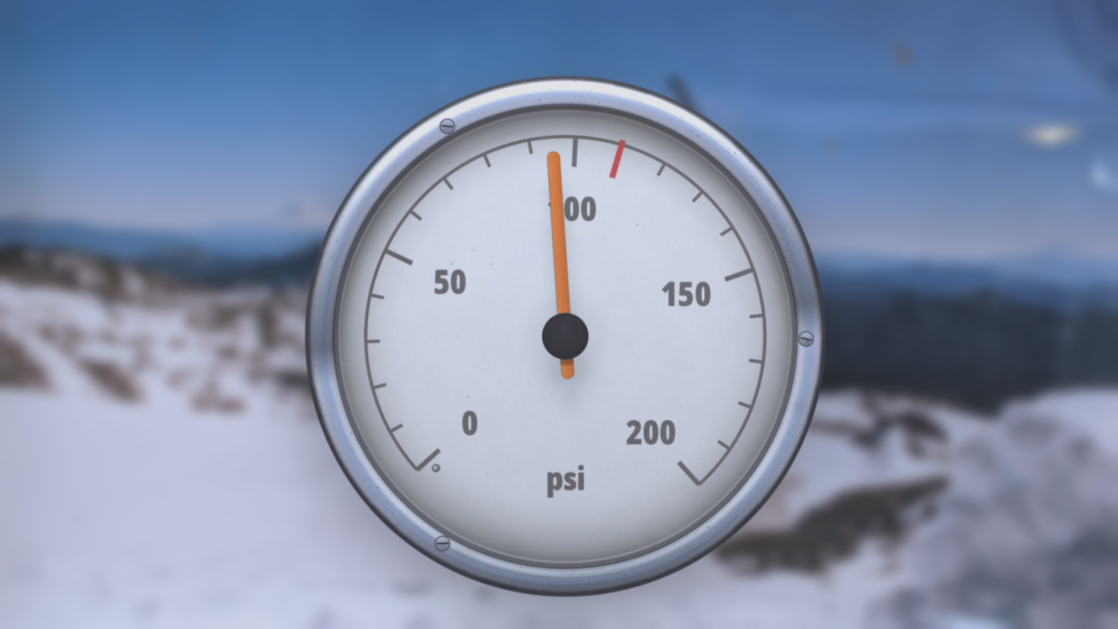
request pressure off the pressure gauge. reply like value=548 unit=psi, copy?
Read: value=95 unit=psi
